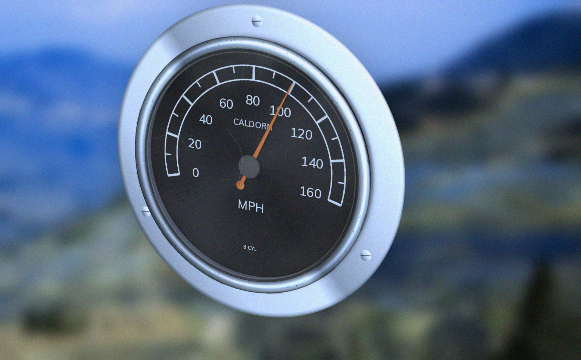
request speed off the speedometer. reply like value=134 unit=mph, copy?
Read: value=100 unit=mph
